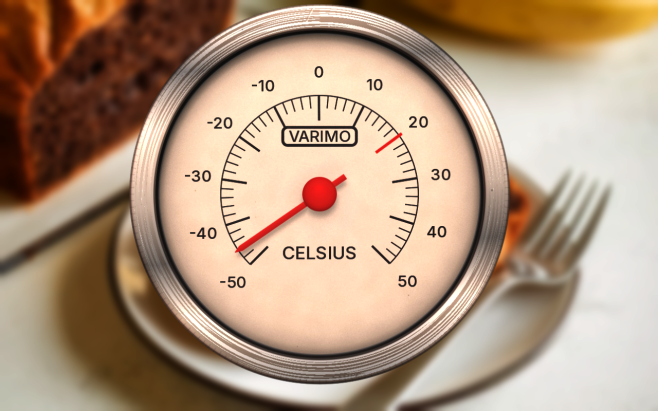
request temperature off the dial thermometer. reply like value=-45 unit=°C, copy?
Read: value=-46 unit=°C
